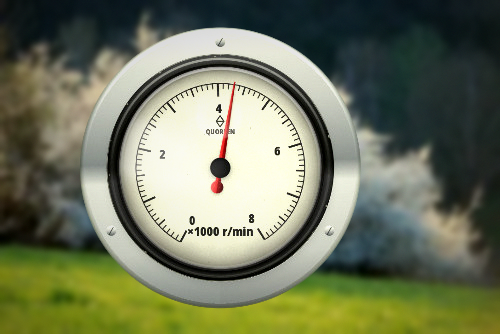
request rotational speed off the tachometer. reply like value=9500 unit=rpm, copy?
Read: value=4300 unit=rpm
